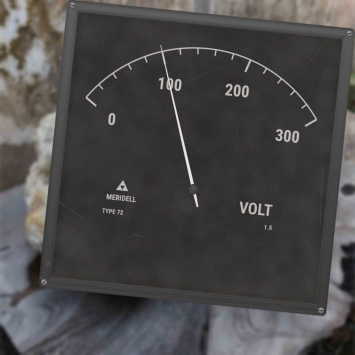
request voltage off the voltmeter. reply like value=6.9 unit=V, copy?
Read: value=100 unit=V
